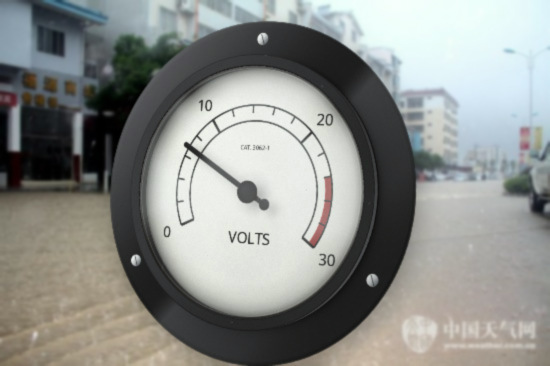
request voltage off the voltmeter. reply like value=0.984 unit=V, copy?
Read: value=7 unit=V
